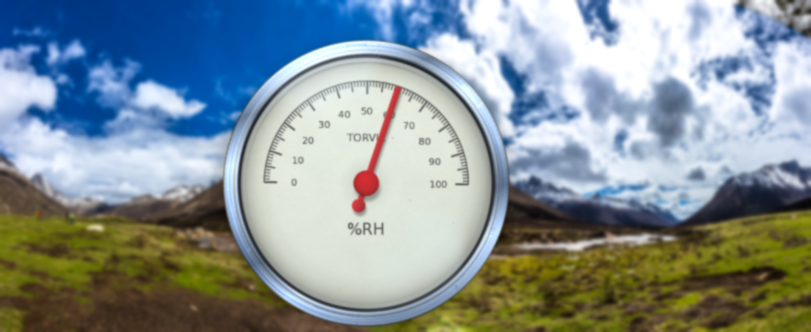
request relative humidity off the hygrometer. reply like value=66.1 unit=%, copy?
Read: value=60 unit=%
